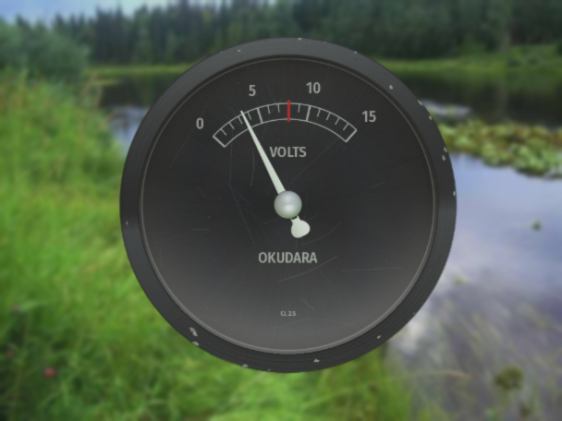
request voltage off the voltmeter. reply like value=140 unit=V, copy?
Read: value=3.5 unit=V
